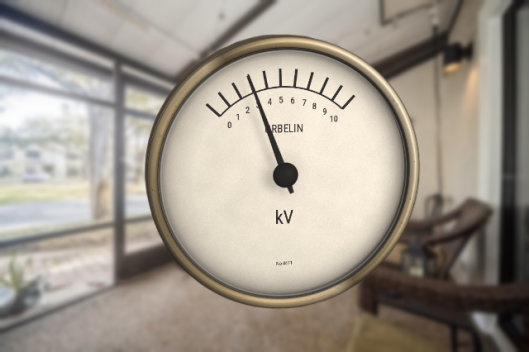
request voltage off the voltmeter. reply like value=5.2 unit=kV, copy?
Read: value=3 unit=kV
